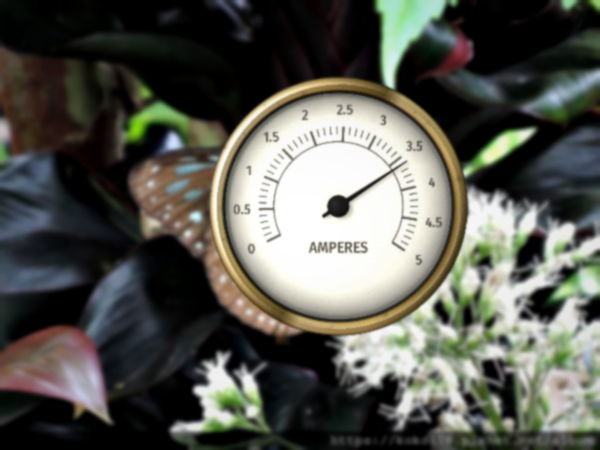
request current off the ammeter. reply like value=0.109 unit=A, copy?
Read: value=3.6 unit=A
